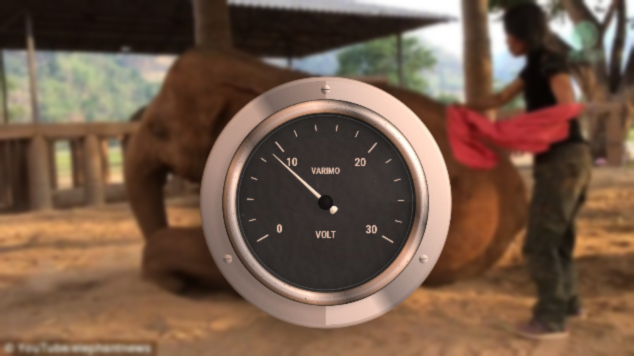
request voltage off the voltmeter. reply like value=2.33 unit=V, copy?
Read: value=9 unit=V
